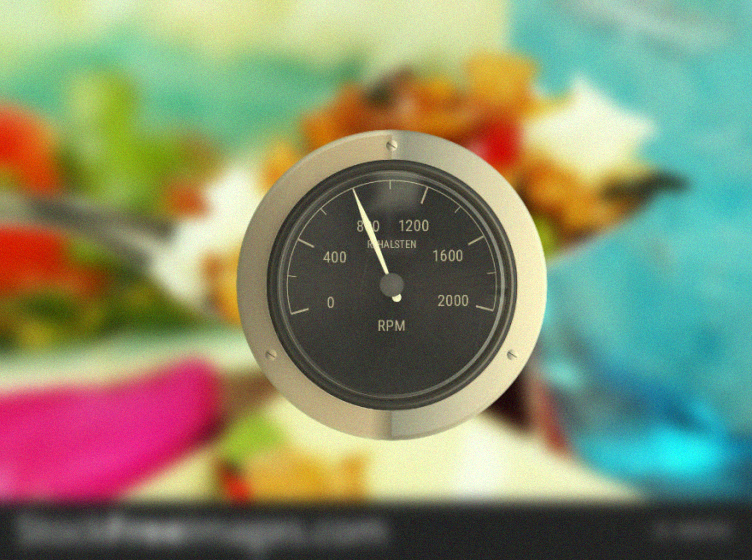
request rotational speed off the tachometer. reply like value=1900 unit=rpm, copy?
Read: value=800 unit=rpm
